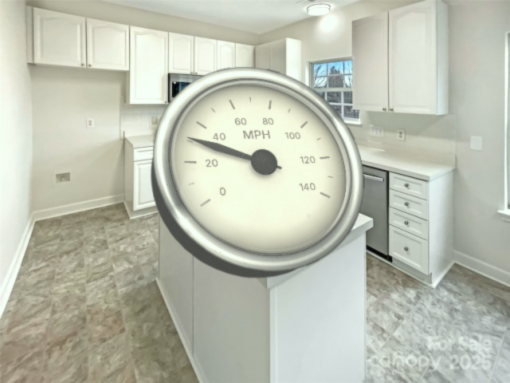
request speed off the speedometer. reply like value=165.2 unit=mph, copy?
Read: value=30 unit=mph
